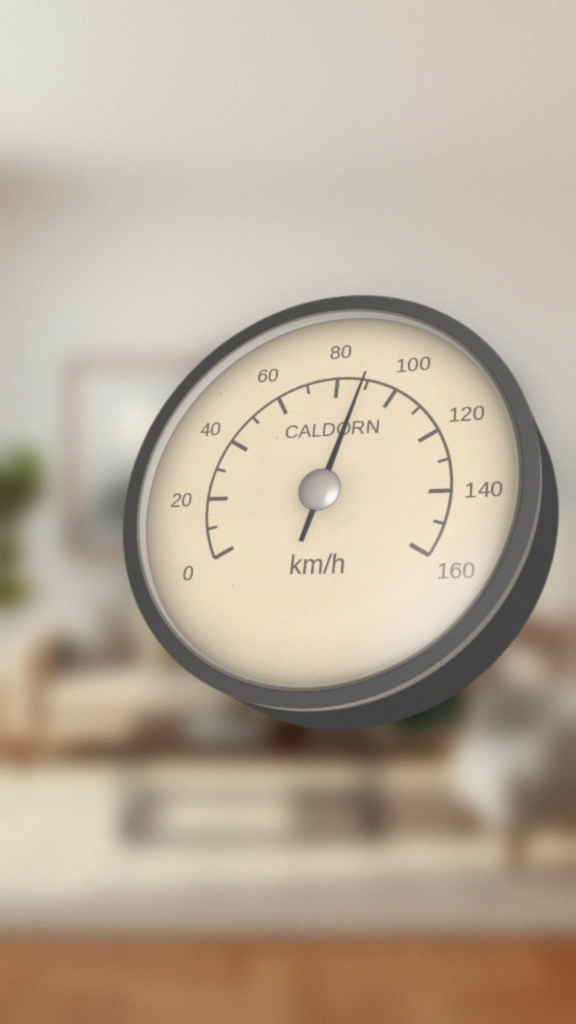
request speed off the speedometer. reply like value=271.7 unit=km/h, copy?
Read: value=90 unit=km/h
